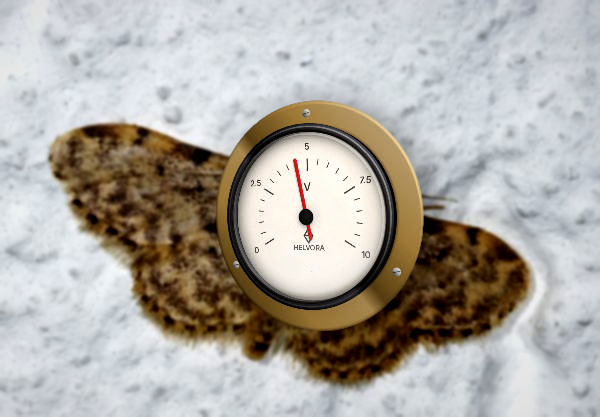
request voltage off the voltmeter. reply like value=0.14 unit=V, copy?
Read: value=4.5 unit=V
